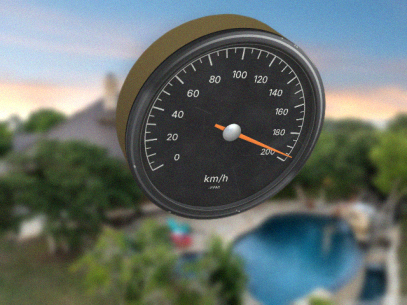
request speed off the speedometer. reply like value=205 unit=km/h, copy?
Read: value=195 unit=km/h
